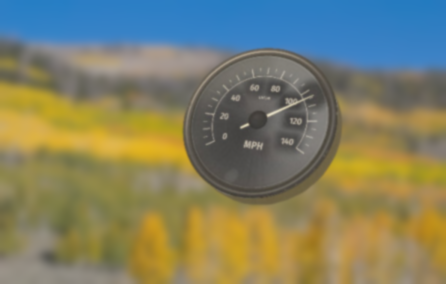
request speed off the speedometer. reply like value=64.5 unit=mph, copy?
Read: value=105 unit=mph
